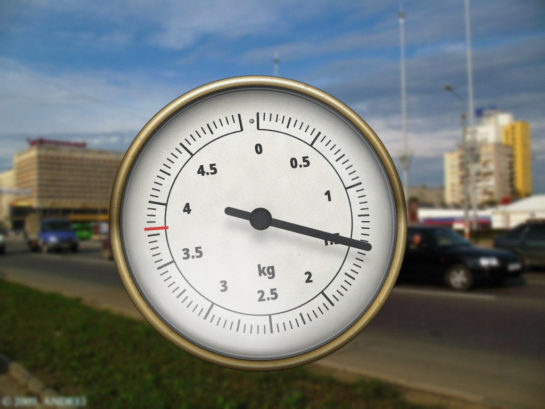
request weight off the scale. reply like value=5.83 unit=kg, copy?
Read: value=1.5 unit=kg
